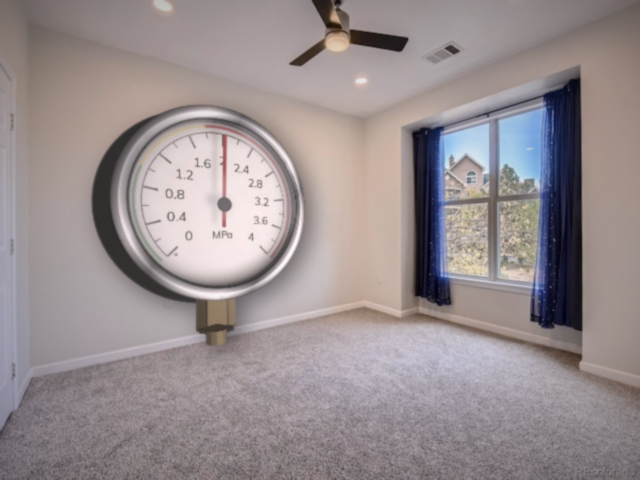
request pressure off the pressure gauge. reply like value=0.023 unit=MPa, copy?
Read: value=2 unit=MPa
